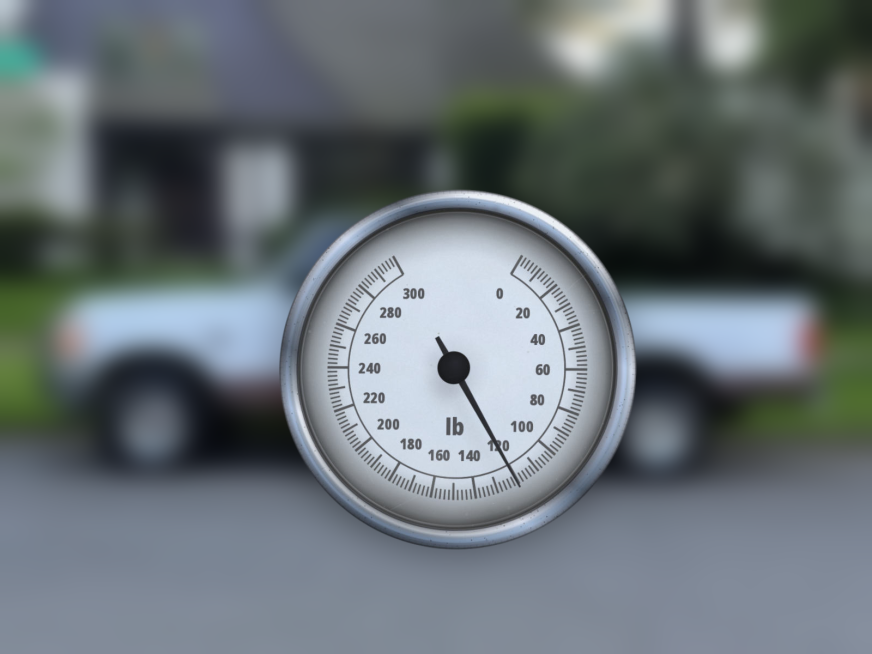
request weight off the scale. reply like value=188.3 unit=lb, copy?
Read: value=120 unit=lb
